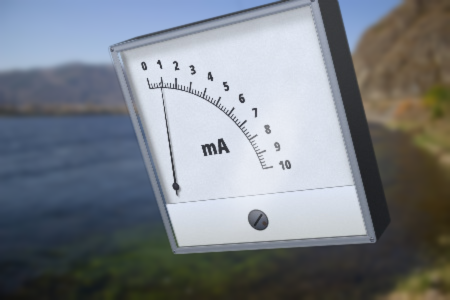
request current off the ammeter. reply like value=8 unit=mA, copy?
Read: value=1 unit=mA
